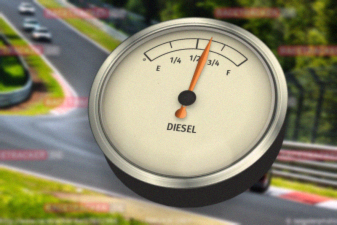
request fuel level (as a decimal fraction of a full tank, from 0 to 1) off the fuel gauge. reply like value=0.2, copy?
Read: value=0.625
